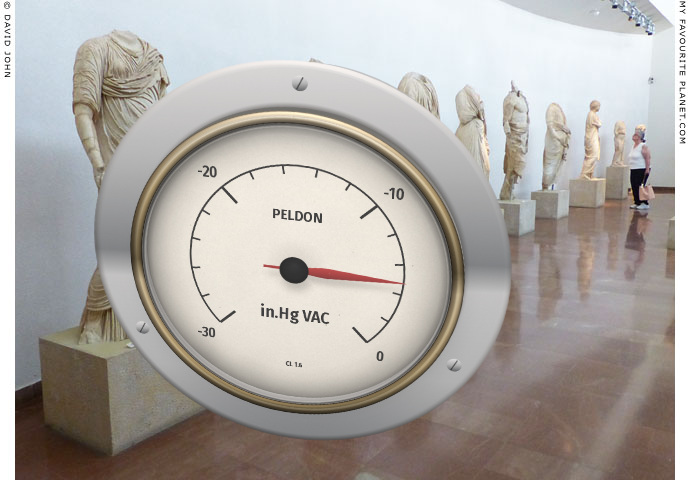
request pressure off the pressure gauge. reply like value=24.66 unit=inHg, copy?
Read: value=-5 unit=inHg
